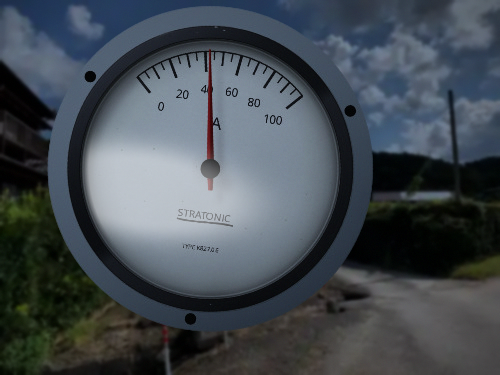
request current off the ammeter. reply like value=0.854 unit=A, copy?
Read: value=42.5 unit=A
